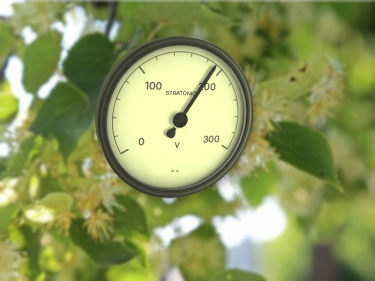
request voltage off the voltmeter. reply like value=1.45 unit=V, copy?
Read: value=190 unit=V
